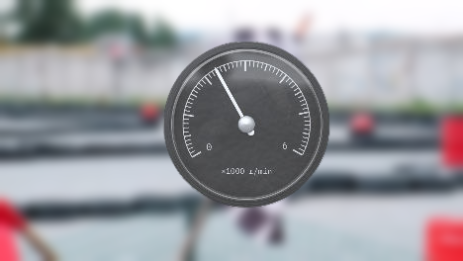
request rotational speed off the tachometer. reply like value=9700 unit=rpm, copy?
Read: value=2300 unit=rpm
